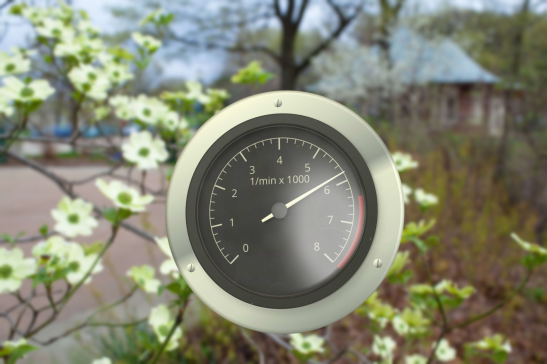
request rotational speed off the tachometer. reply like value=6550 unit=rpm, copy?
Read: value=5800 unit=rpm
